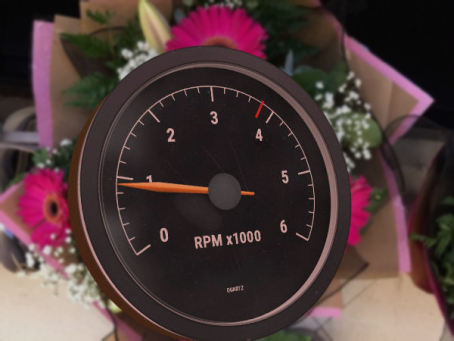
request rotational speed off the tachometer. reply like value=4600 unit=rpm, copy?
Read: value=900 unit=rpm
